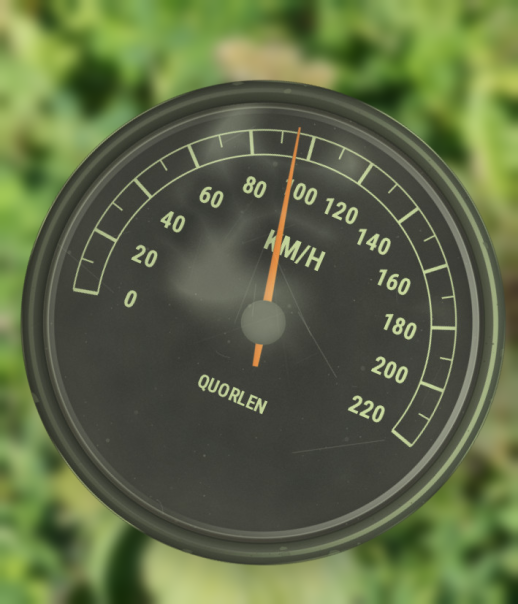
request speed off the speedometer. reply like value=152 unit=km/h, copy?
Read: value=95 unit=km/h
